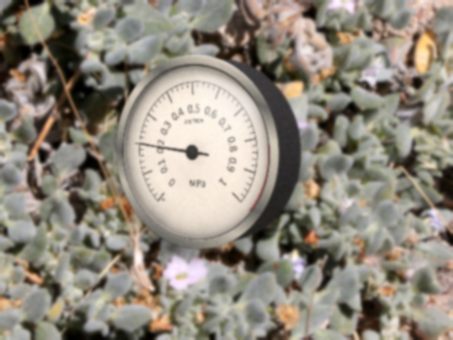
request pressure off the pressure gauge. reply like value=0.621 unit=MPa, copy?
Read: value=0.2 unit=MPa
